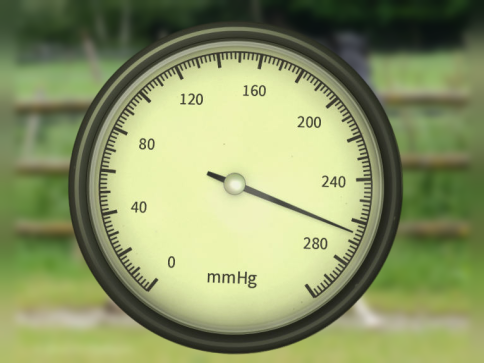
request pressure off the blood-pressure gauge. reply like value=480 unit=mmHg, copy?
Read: value=266 unit=mmHg
